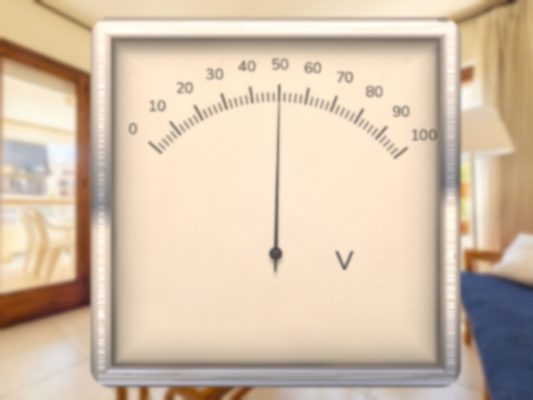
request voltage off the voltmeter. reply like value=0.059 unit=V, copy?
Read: value=50 unit=V
